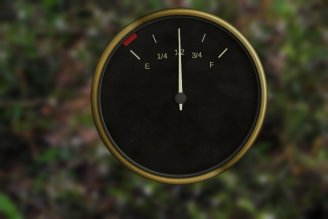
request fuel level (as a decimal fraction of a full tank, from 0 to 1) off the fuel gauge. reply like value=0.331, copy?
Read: value=0.5
